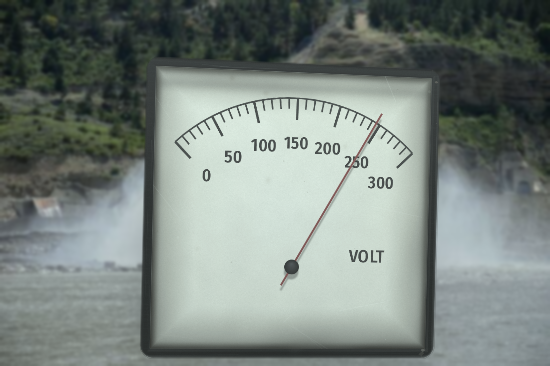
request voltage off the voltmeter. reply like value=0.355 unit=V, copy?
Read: value=245 unit=V
